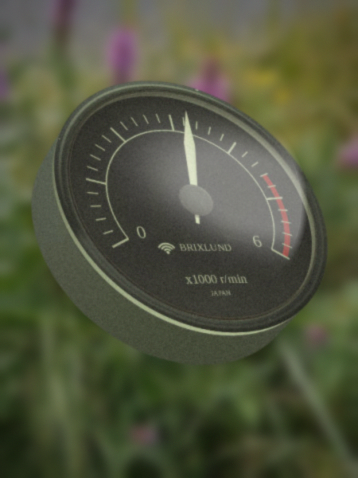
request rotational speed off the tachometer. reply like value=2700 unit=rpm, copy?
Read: value=3200 unit=rpm
